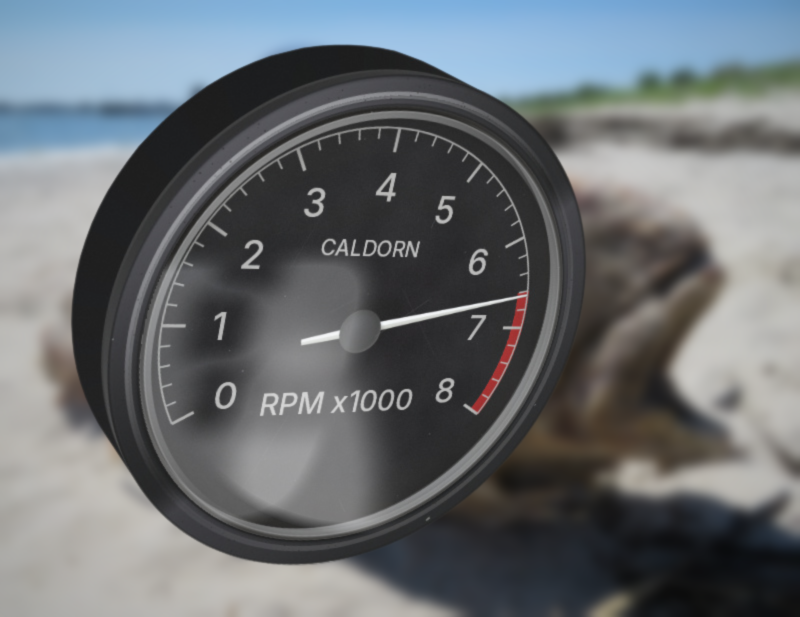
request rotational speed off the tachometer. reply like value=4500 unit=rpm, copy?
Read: value=6600 unit=rpm
